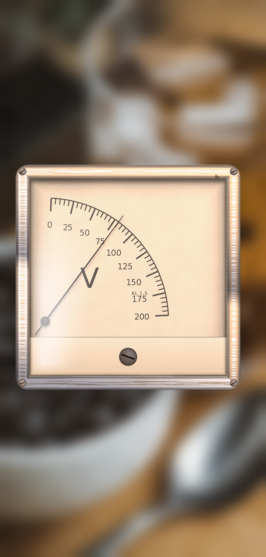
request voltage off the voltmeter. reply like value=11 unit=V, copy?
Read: value=80 unit=V
